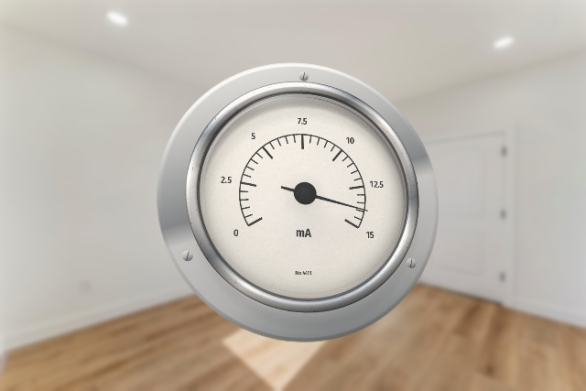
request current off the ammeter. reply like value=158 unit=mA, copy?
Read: value=14 unit=mA
